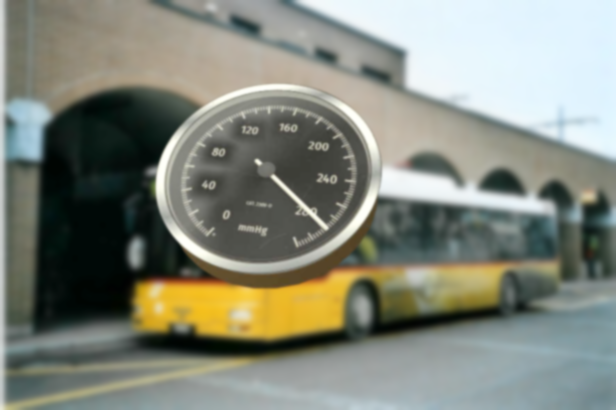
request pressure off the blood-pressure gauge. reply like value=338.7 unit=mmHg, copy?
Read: value=280 unit=mmHg
